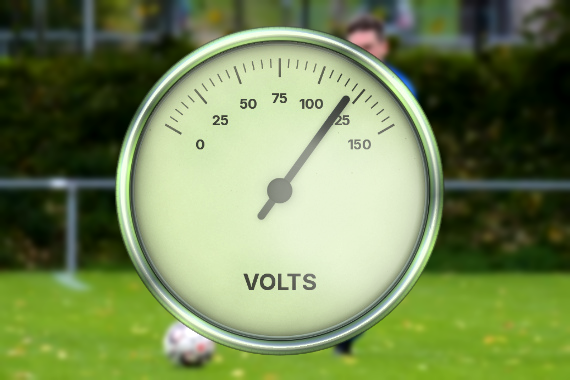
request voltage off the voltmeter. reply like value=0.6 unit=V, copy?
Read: value=120 unit=V
